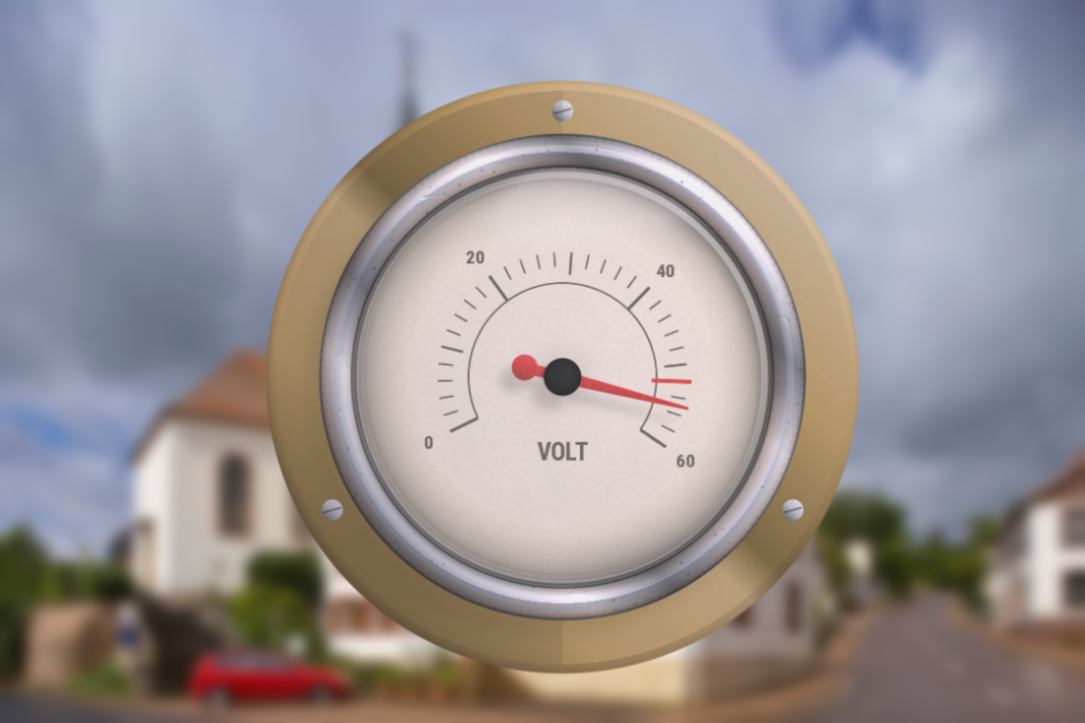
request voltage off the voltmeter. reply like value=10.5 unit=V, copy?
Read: value=55 unit=V
